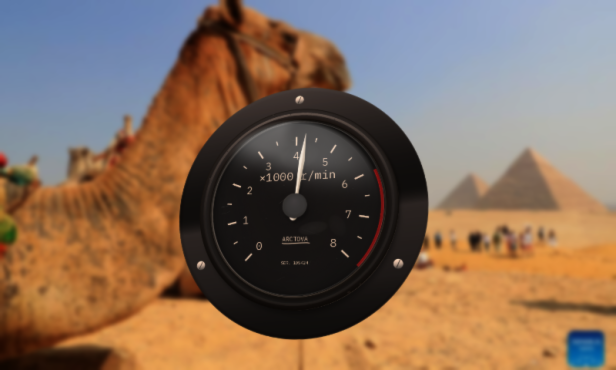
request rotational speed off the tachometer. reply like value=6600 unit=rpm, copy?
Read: value=4250 unit=rpm
